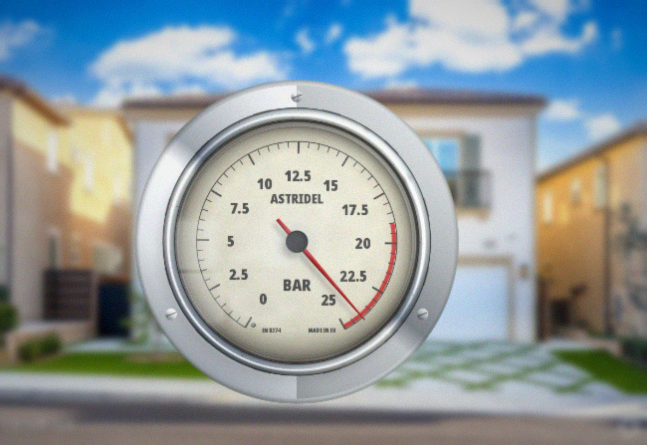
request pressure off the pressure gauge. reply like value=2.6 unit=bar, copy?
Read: value=24 unit=bar
